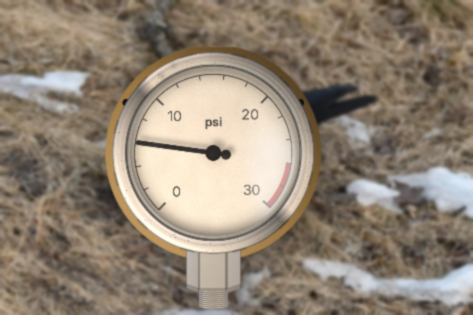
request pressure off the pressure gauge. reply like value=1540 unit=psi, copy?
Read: value=6 unit=psi
